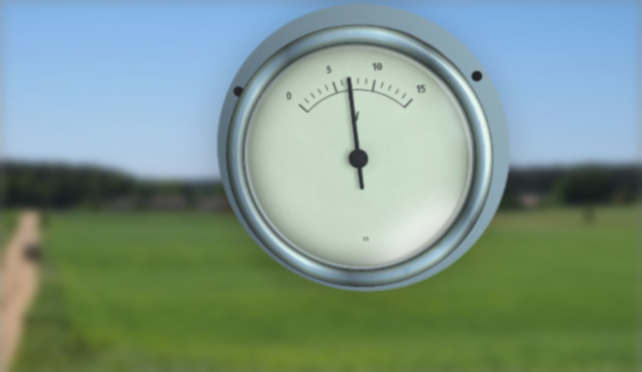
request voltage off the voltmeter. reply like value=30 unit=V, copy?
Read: value=7 unit=V
